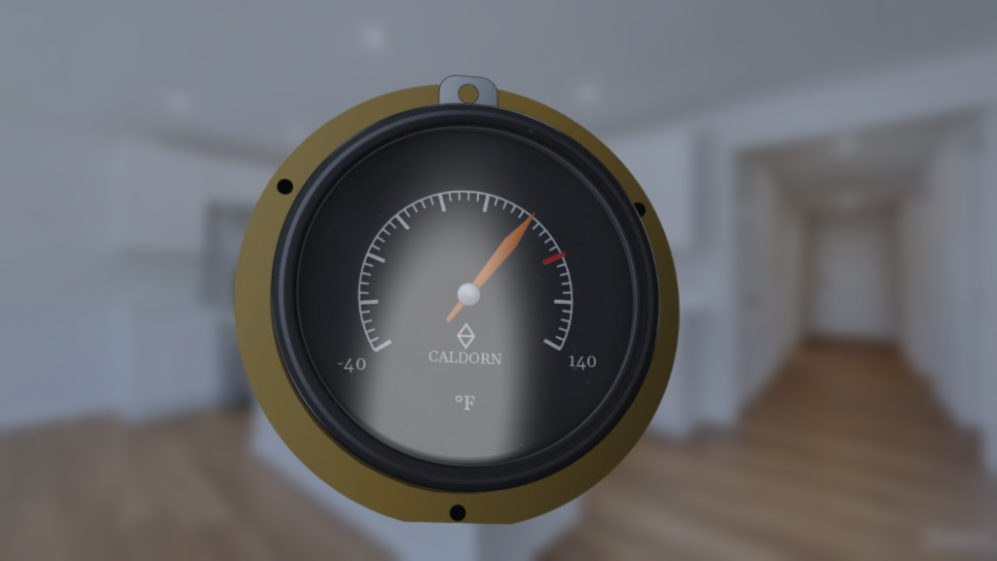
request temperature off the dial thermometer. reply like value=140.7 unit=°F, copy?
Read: value=80 unit=°F
